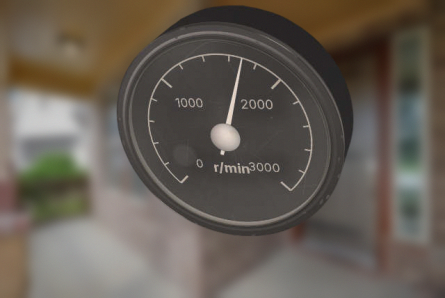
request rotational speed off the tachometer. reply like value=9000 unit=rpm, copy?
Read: value=1700 unit=rpm
